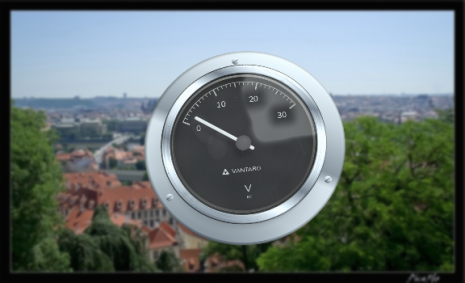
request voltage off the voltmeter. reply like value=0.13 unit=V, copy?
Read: value=2 unit=V
